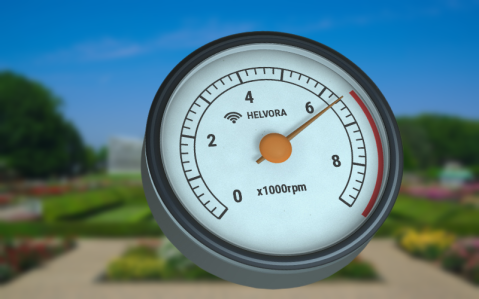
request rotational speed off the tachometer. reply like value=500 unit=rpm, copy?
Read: value=6400 unit=rpm
